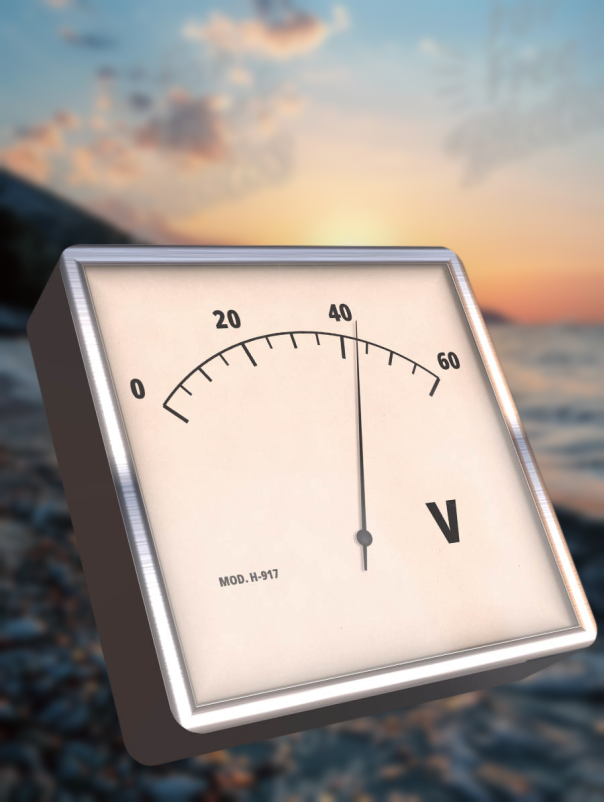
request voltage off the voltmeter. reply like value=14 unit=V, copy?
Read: value=42.5 unit=V
